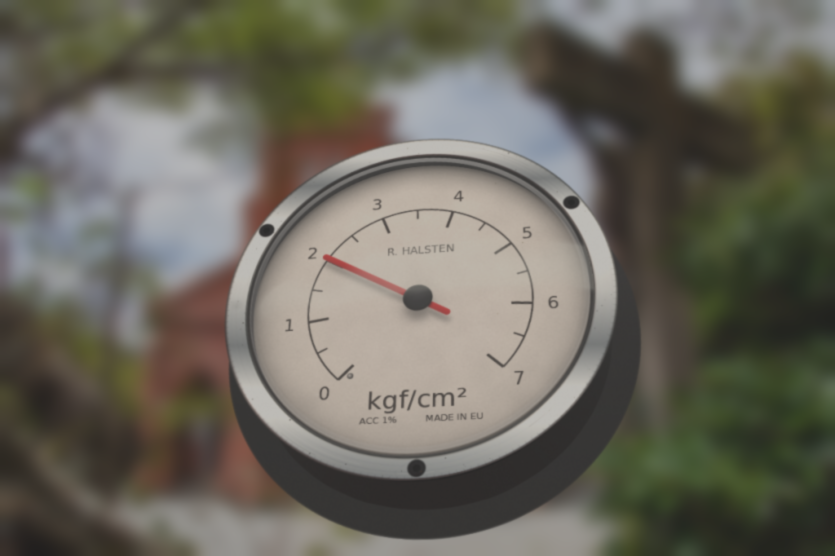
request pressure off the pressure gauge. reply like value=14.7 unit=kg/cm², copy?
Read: value=2 unit=kg/cm²
